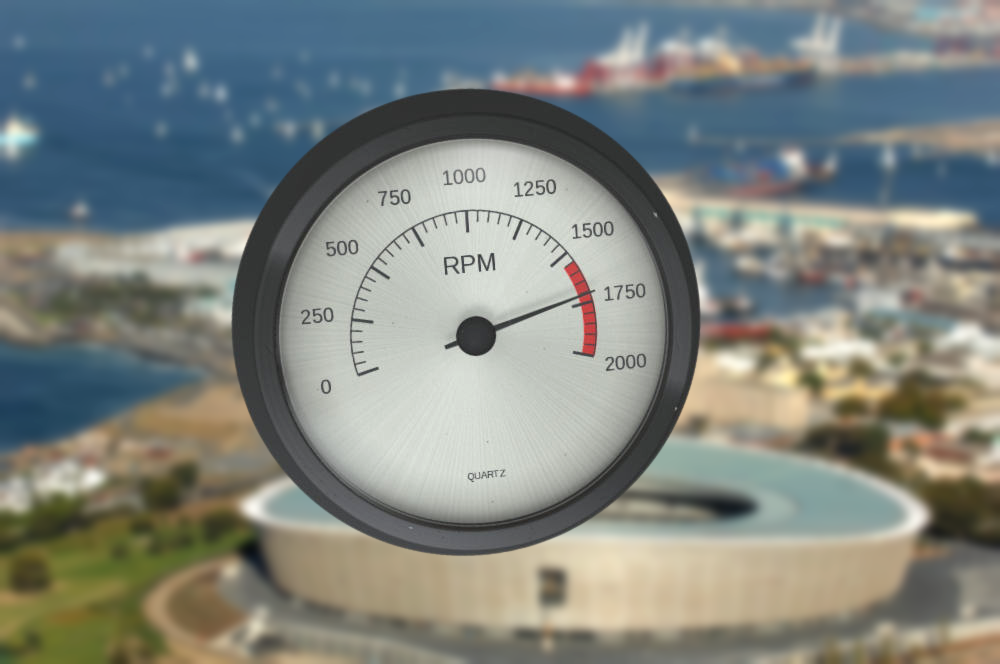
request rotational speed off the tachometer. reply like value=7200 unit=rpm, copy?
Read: value=1700 unit=rpm
